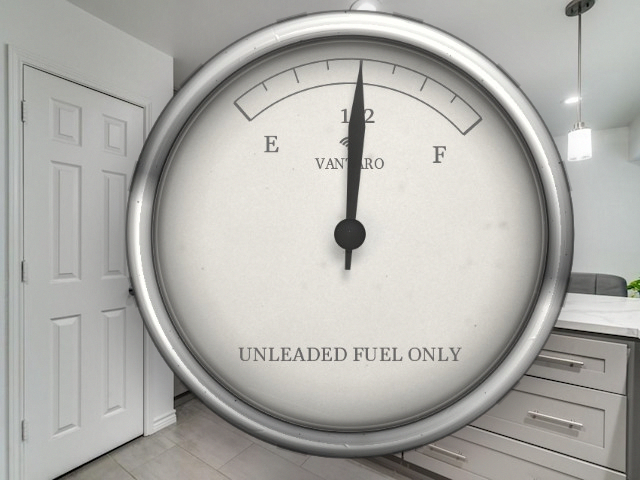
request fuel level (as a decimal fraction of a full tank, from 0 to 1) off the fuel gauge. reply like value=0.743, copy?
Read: value=0.5
